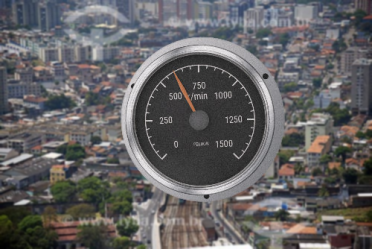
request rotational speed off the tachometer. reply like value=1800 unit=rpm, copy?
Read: value=600 unit=rpm
